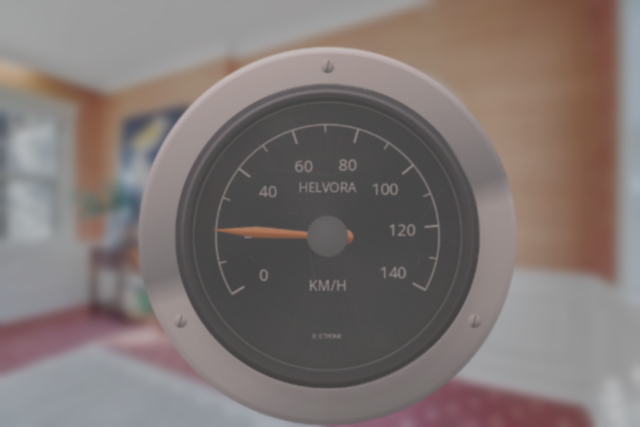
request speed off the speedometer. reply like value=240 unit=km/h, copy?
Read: value=20 unit=km/h
